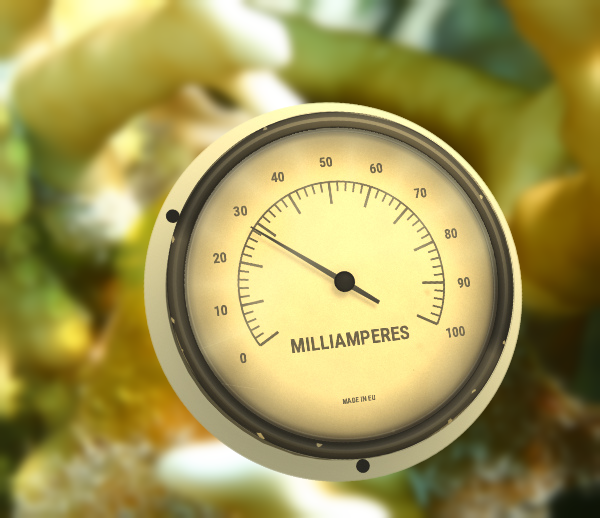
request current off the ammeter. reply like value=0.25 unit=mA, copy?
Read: value=28 unit=mA
